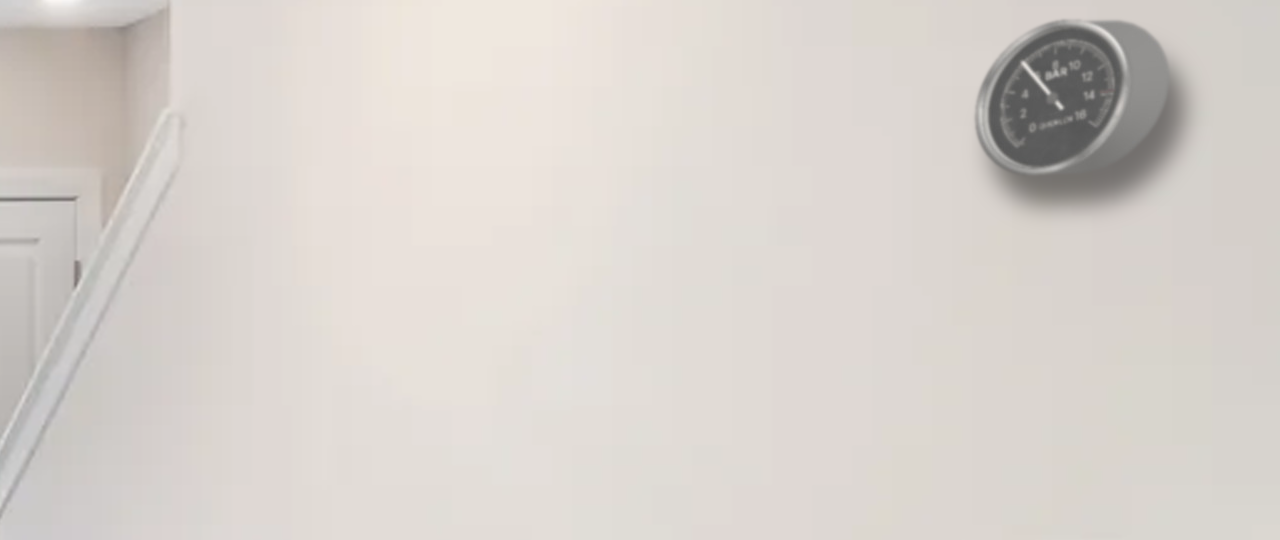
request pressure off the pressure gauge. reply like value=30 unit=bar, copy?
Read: value=6 unit=bar
